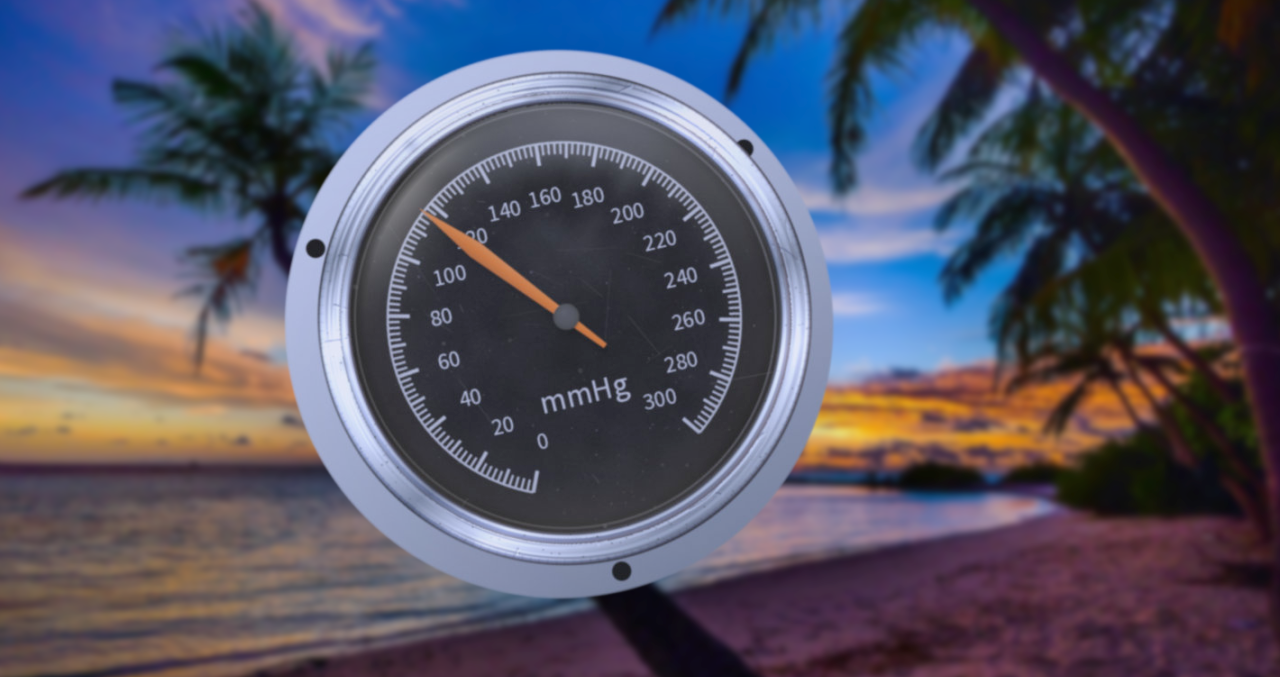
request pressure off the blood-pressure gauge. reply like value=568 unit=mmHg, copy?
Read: value=116 unit=mmHg
